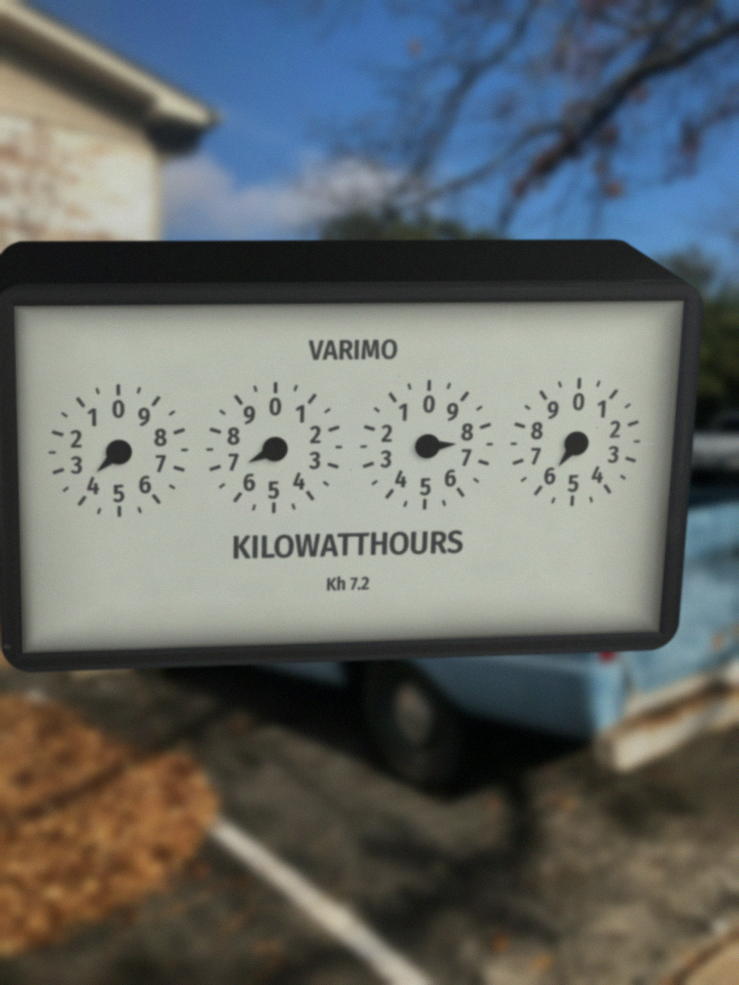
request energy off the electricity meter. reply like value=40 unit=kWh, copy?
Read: value=3676 unit=kWh
